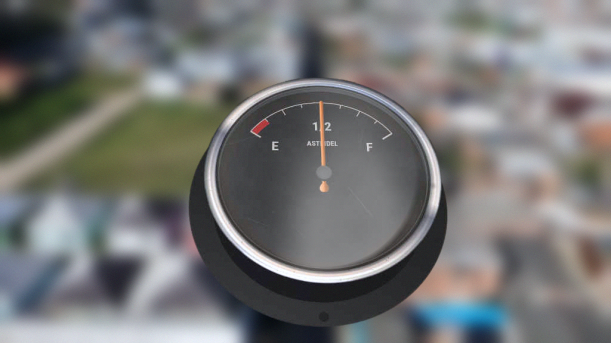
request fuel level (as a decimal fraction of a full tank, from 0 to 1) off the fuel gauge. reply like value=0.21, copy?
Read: value=0.5
